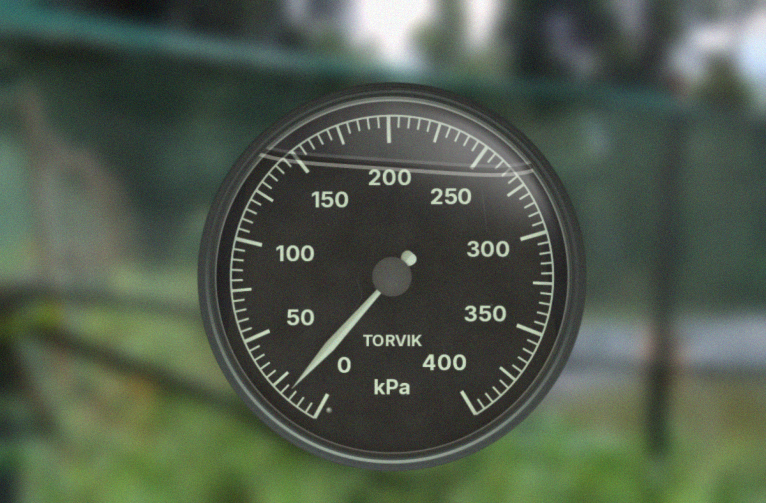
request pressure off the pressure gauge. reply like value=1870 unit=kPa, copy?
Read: value=17.5 unit=kPa
